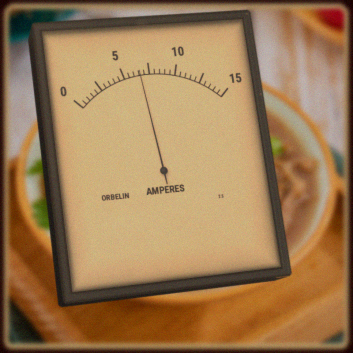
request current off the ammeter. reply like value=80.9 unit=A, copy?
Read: value=6.5 unit=A
